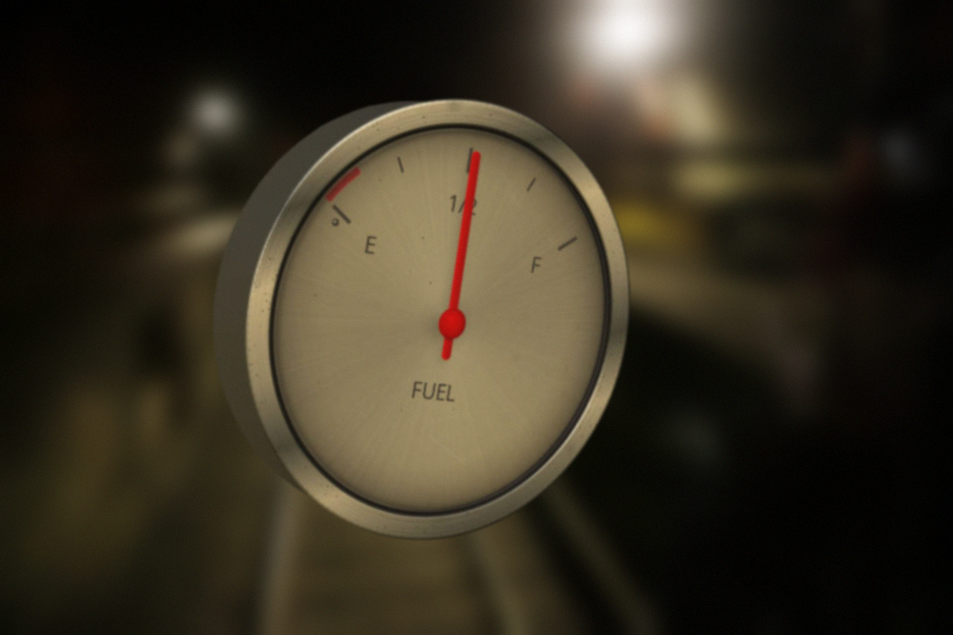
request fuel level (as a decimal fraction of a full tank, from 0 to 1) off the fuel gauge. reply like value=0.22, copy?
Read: value=0.5
